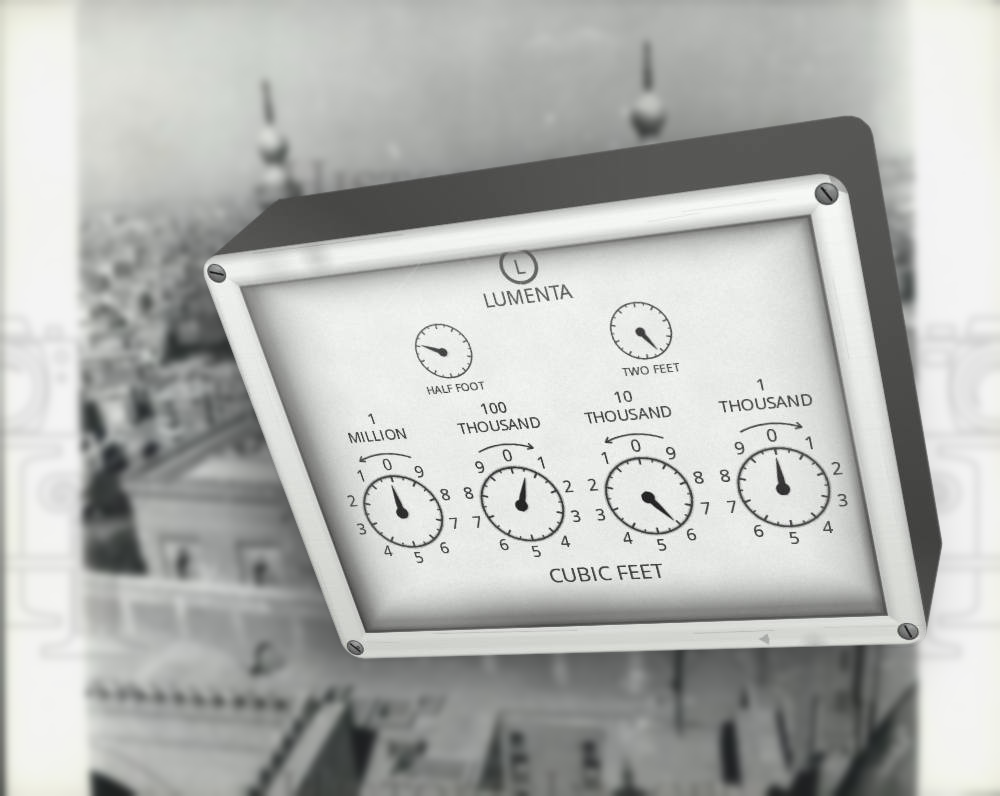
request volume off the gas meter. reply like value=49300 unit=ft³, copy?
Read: value=6000 unit=ft³
